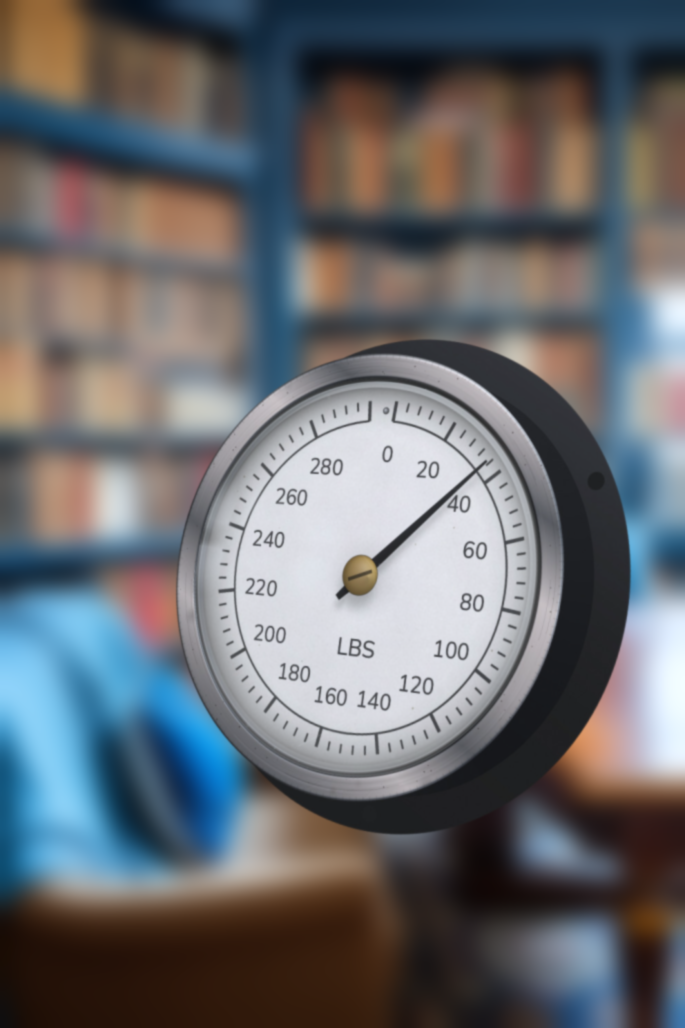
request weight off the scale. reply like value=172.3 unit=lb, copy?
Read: value=36 unit=lb
